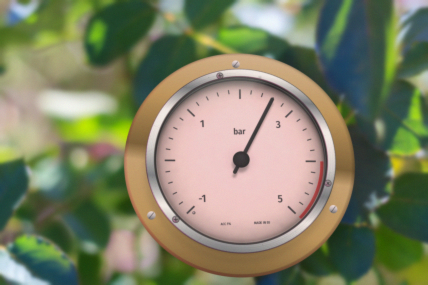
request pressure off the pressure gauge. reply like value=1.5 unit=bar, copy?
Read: value=2.6 unit=bar
